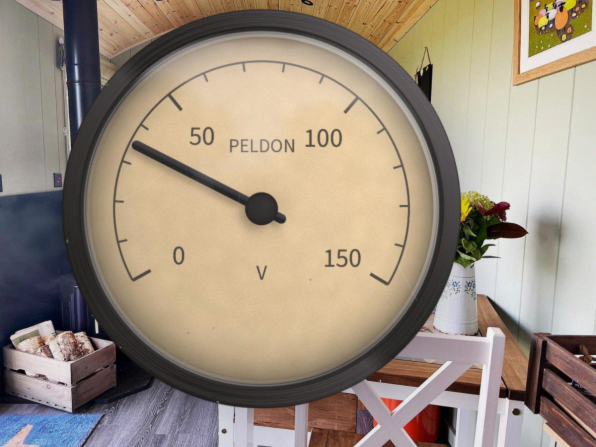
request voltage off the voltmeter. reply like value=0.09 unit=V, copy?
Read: value=35 unit=V
